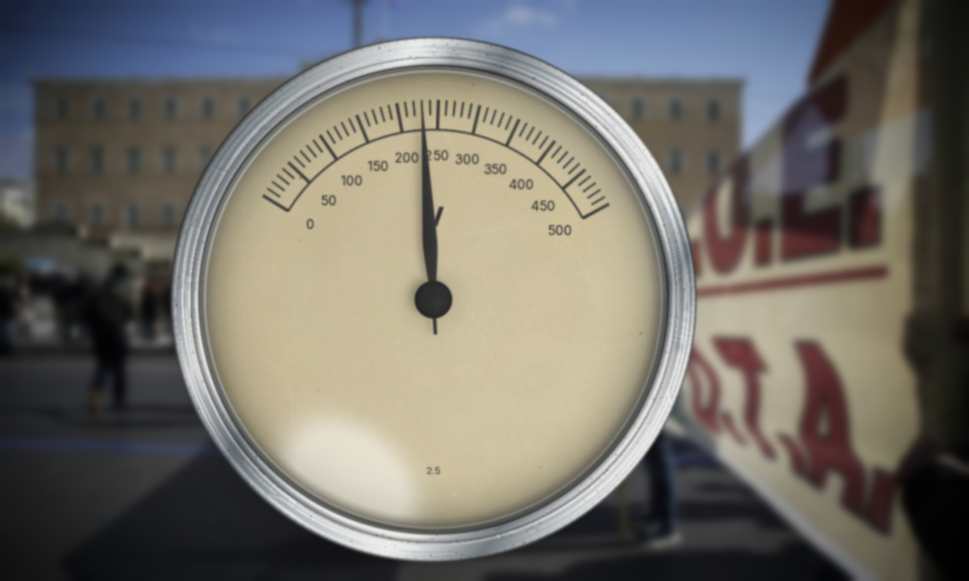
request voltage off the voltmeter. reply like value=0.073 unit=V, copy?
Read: value=230 unit=V
